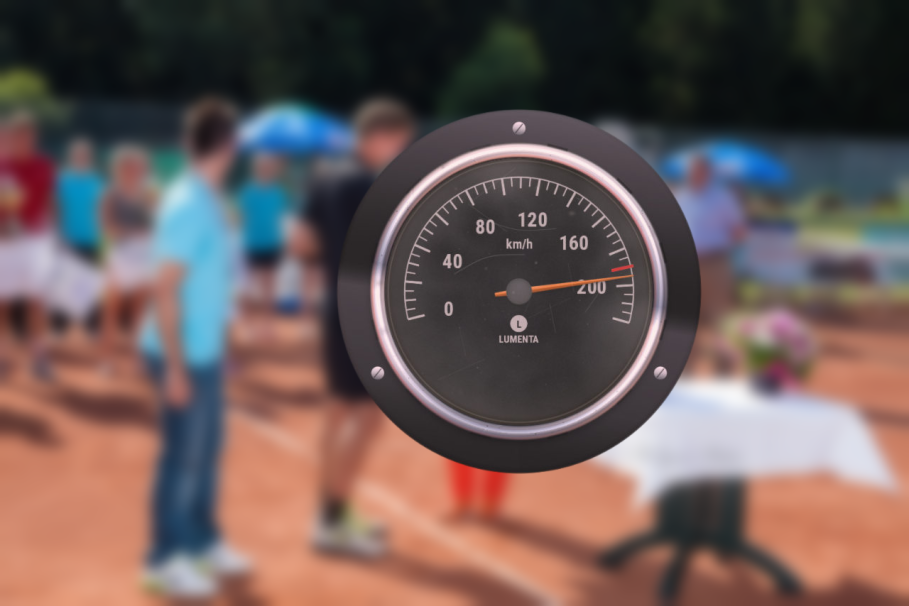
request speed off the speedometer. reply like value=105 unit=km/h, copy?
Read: value=195 unit=km/h
